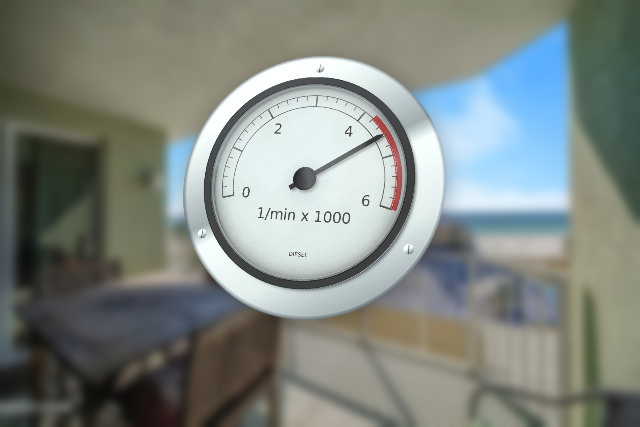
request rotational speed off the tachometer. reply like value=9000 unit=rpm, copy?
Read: value=4600 unit=rpm
